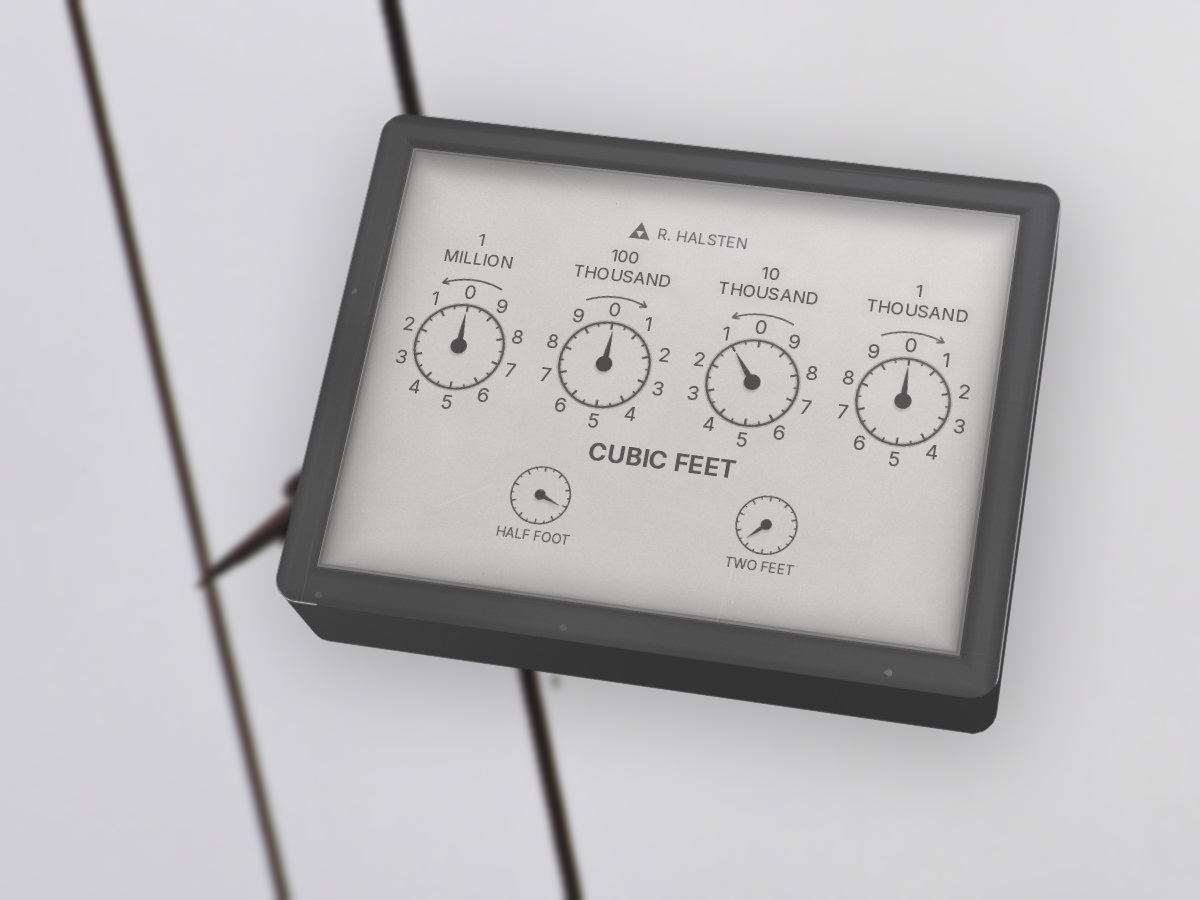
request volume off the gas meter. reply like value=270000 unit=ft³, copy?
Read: value=1000 unit=ft³
